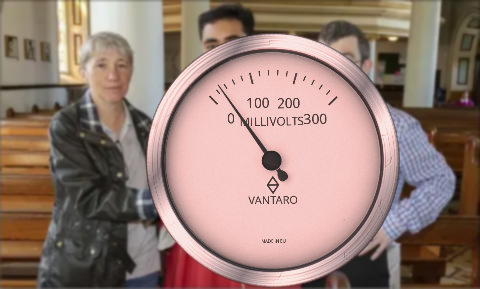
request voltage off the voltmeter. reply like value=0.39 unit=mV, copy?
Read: value=30 unit=mV
